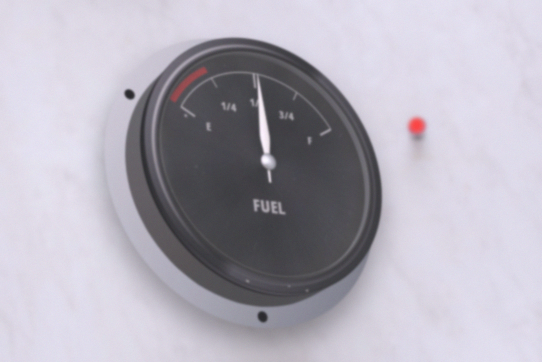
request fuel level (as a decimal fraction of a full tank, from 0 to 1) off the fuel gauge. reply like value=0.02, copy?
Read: value=0.5
